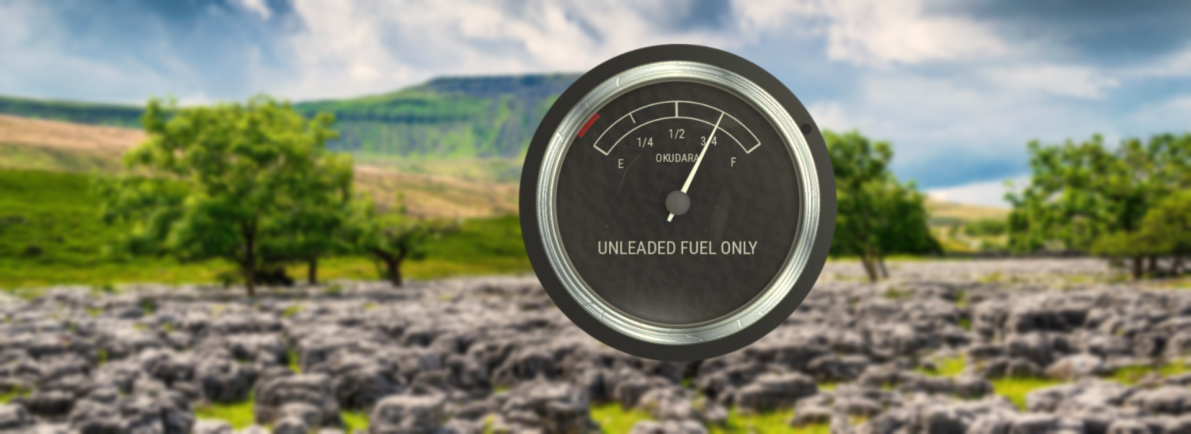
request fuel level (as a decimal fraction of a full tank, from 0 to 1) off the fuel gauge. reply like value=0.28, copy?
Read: value=0.75
